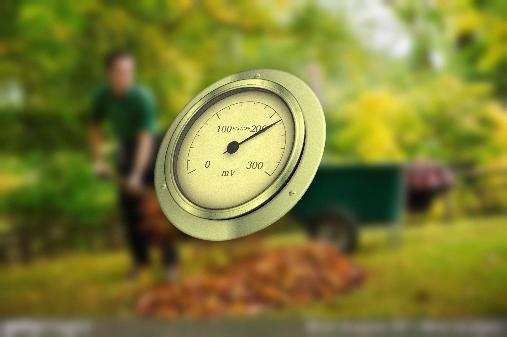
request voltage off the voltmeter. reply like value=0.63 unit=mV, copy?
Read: value=220 unit=mV
